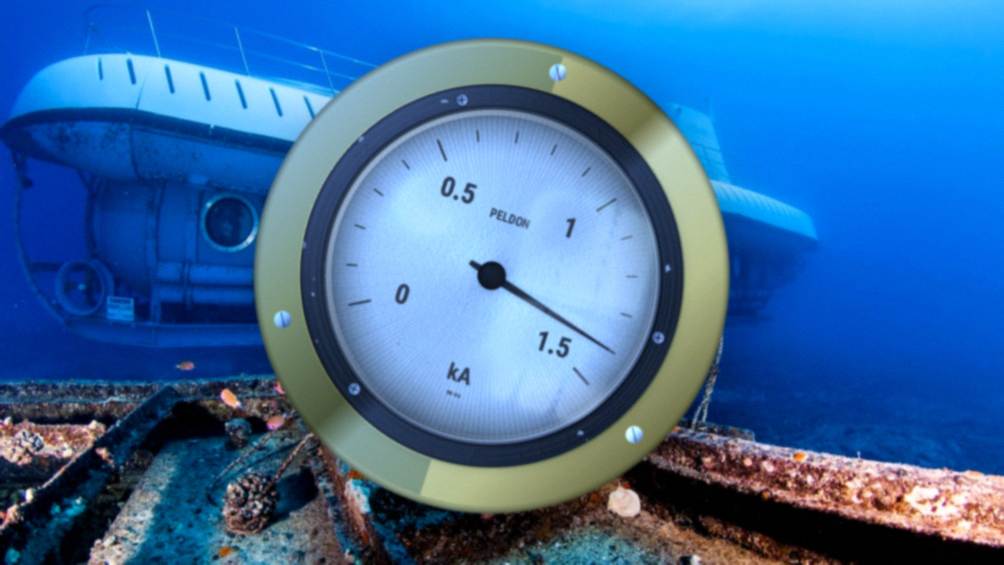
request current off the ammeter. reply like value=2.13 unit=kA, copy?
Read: value=1.4 unit=kA
